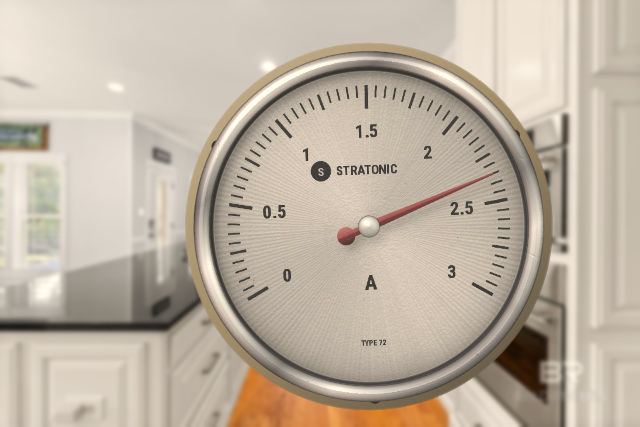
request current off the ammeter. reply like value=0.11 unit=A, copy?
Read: value=2.35 unit=A
